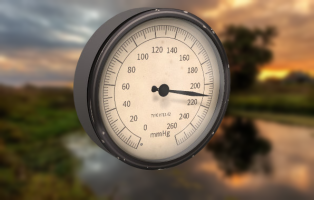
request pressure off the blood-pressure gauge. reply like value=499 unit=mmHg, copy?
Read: value=210 unit=mmHg
